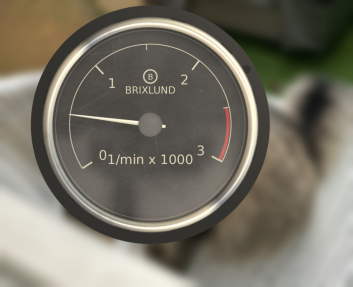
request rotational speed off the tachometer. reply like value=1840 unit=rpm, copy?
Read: value=500 unit=rpm
